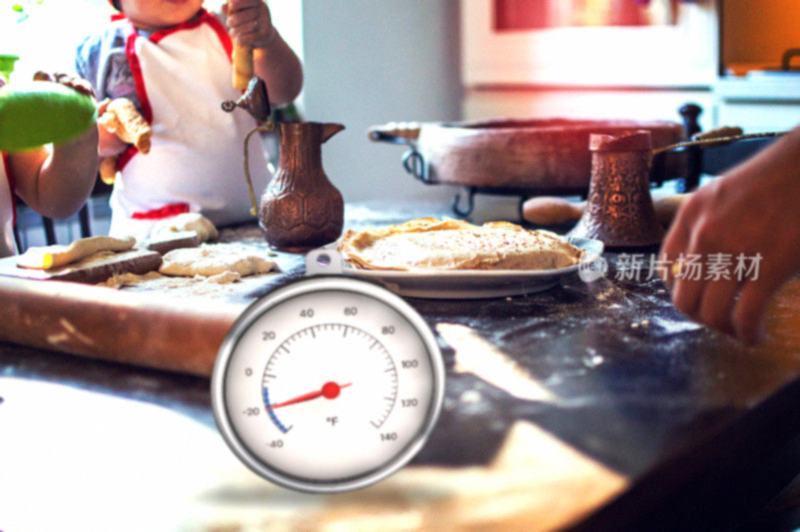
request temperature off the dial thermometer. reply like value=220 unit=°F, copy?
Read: value=-20 unit=°F
